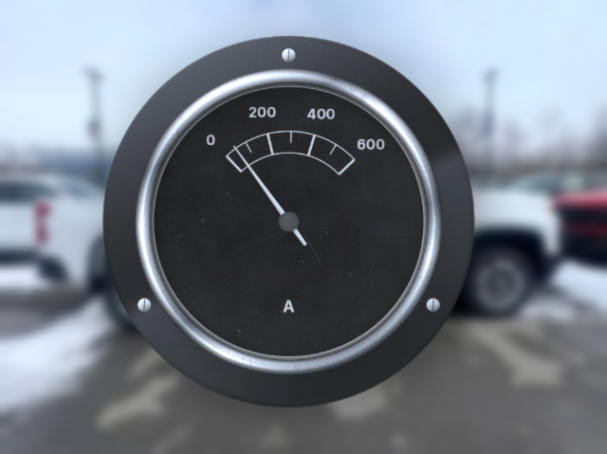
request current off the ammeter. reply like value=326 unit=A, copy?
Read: value=50 unit=A
